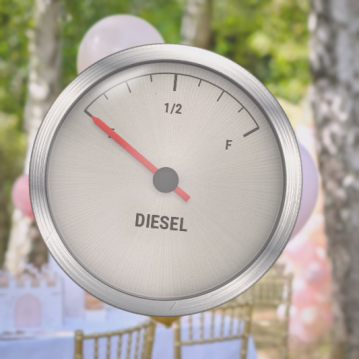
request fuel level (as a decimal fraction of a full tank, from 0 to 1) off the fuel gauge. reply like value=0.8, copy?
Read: value=0
